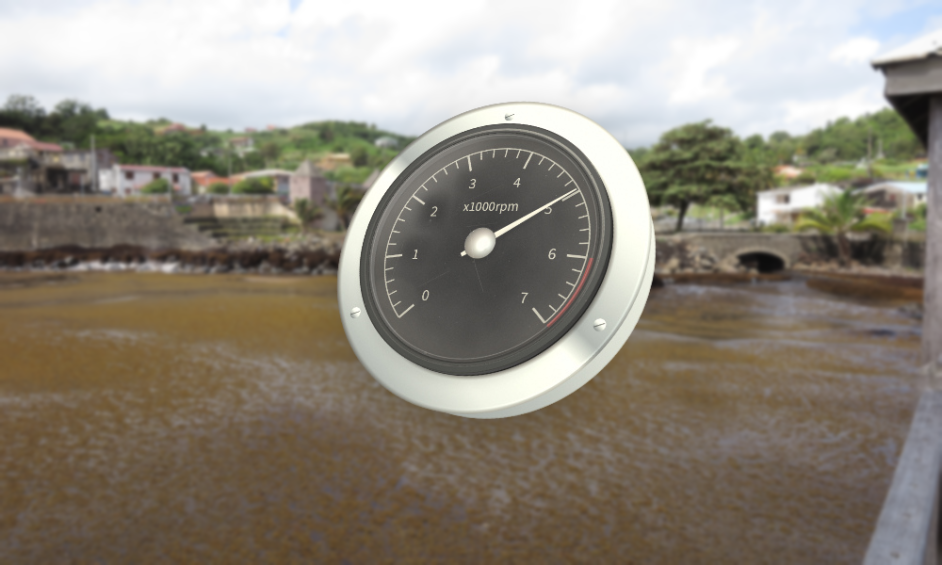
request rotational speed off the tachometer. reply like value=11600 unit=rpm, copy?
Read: value=5000 unit=rpm
